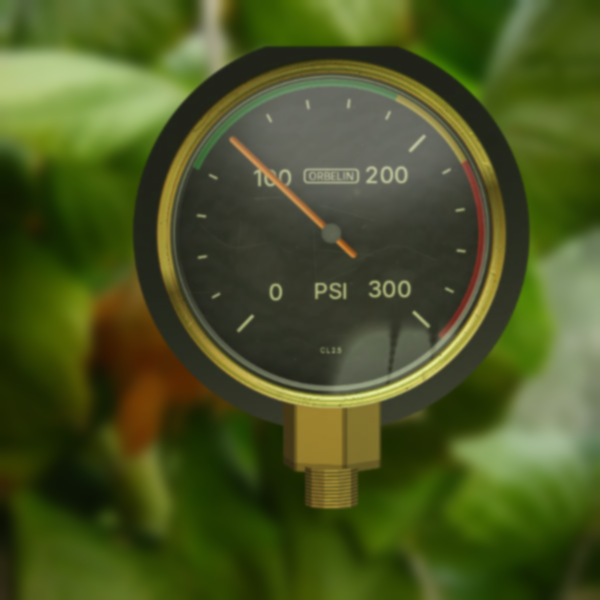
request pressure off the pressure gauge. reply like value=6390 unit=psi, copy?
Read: value=100 unit=psi
